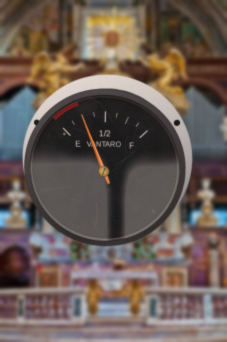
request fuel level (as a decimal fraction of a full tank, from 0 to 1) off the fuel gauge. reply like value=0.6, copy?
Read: value=0.25
